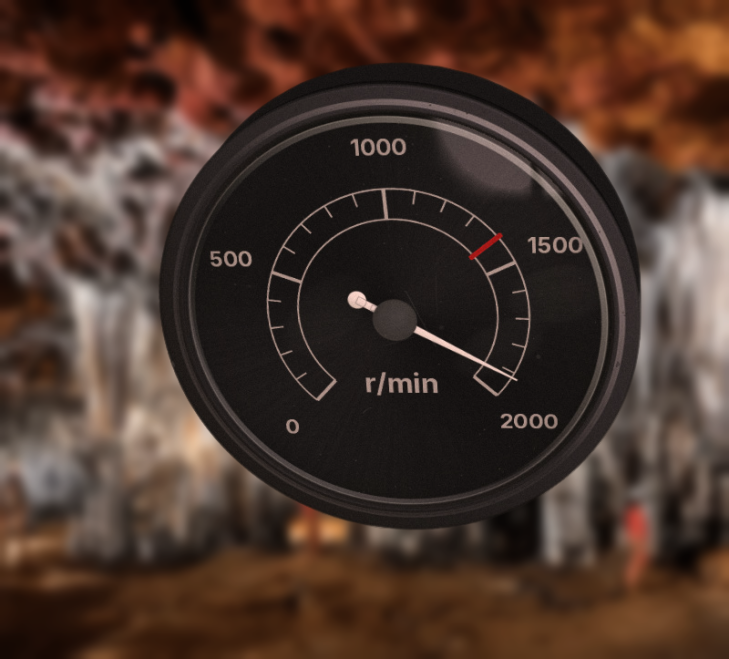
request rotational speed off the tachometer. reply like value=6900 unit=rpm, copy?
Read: value=1900 unit=rpm
